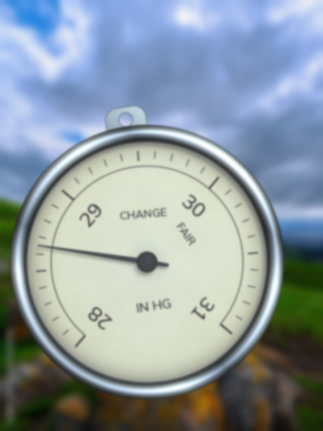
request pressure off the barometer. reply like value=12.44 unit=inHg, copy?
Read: value=28.65 unit=inHg
